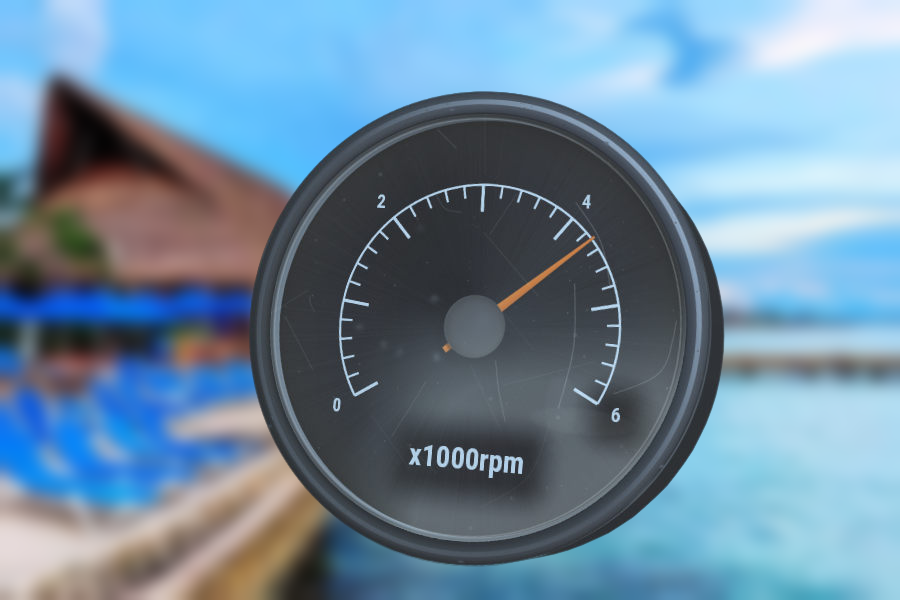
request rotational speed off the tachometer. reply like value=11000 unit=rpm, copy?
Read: value=4300 unit=rpm
